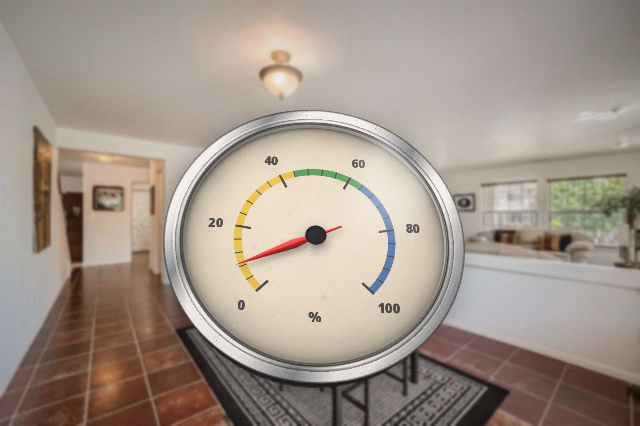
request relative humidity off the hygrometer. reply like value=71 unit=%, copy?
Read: value=8 unit=%
